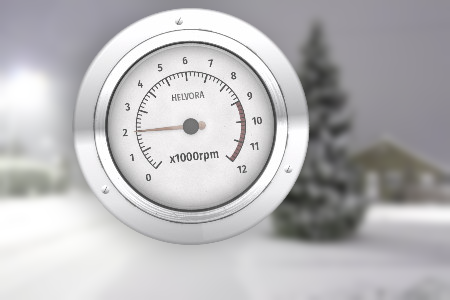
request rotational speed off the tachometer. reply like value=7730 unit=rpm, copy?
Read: value=2000 unit=rpm
